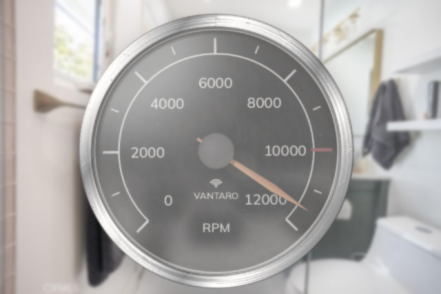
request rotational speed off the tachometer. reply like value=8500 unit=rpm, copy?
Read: value=11500 unit=rpm
